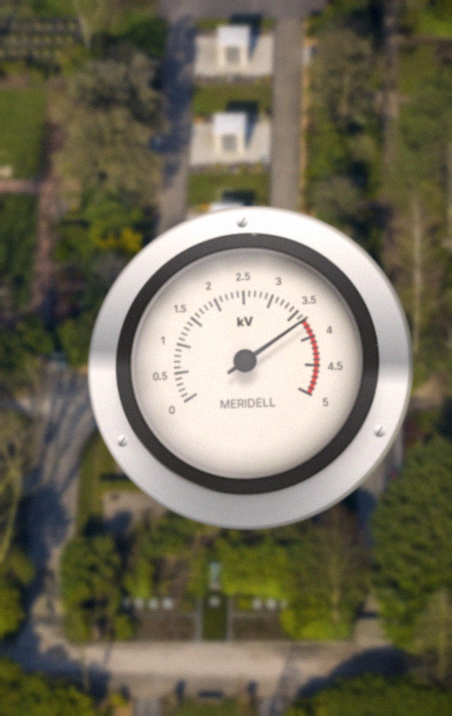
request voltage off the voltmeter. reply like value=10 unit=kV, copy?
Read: value=3.7 unit=kV
